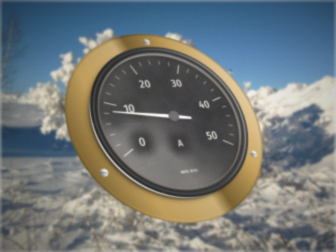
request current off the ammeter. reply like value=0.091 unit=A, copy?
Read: value=8 unit=A
